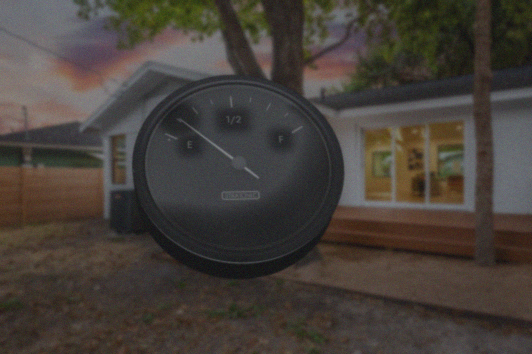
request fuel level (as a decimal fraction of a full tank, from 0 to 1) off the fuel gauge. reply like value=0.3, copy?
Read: value=0.125
